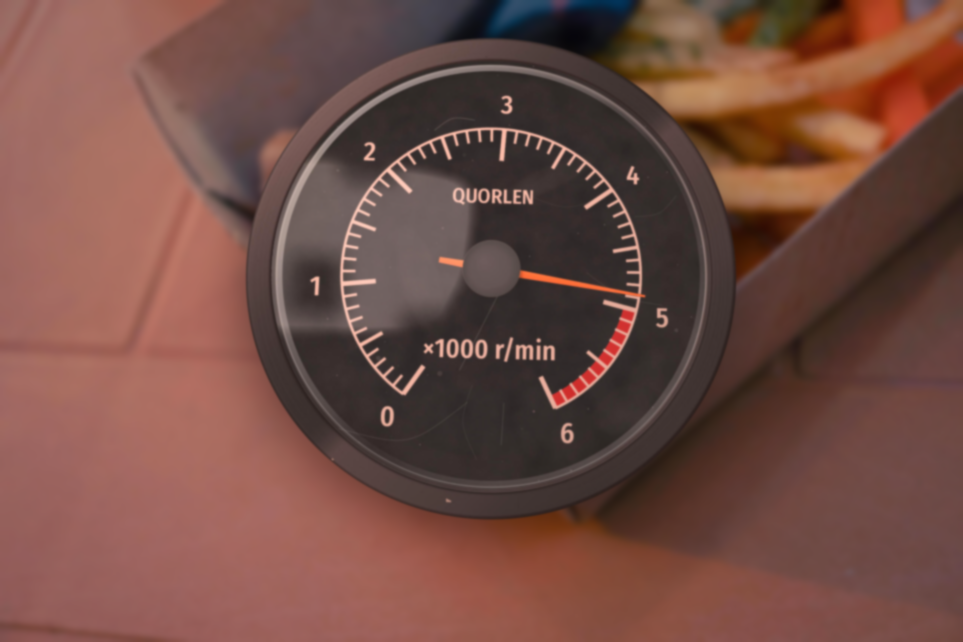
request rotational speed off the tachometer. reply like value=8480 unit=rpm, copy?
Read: value=4900 unit=rpm
